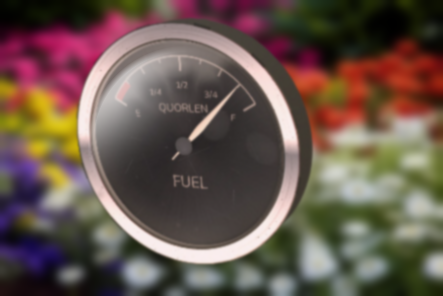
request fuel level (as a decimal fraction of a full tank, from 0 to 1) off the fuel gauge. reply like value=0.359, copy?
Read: value=0.875
